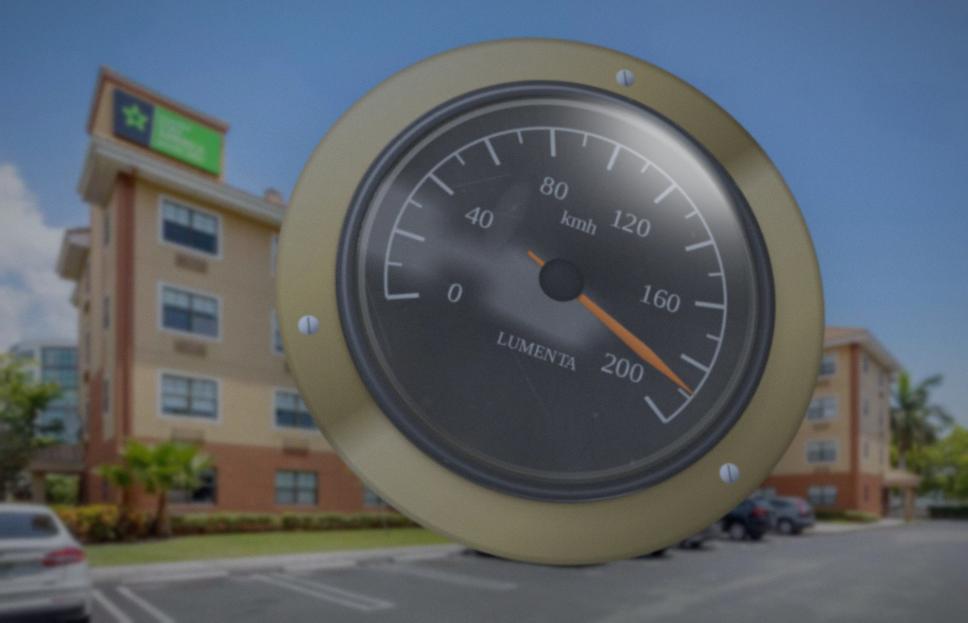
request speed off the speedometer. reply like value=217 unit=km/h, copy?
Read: value=190 unit=km/h
